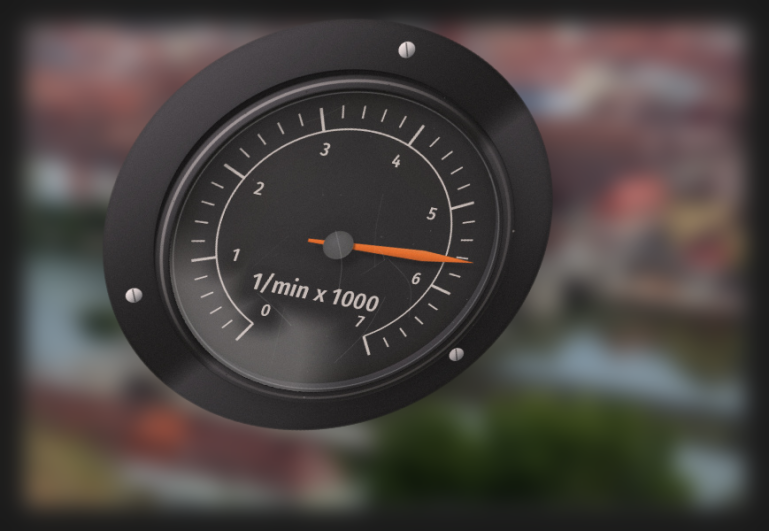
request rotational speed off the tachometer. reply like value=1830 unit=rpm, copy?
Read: value=5600 unit=rpm
